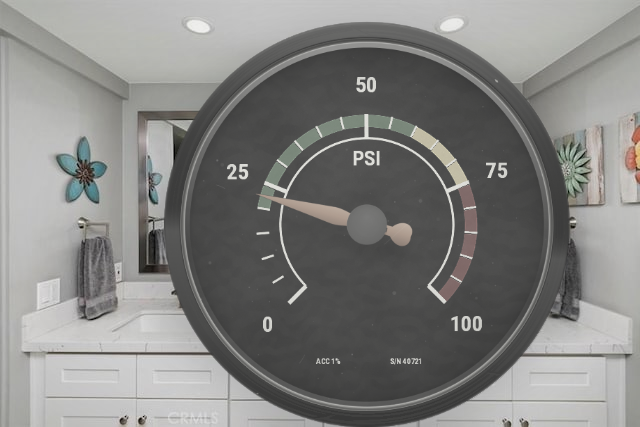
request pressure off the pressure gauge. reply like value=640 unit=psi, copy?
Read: value=22.5 unit=psi
